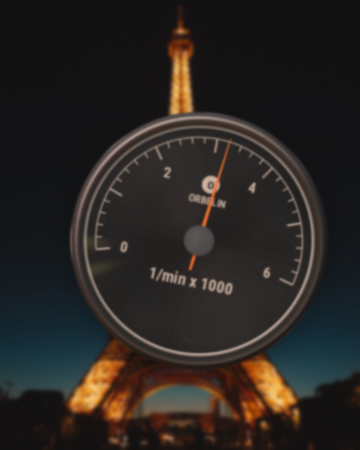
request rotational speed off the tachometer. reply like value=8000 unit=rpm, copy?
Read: value=3200 unit=rpm
